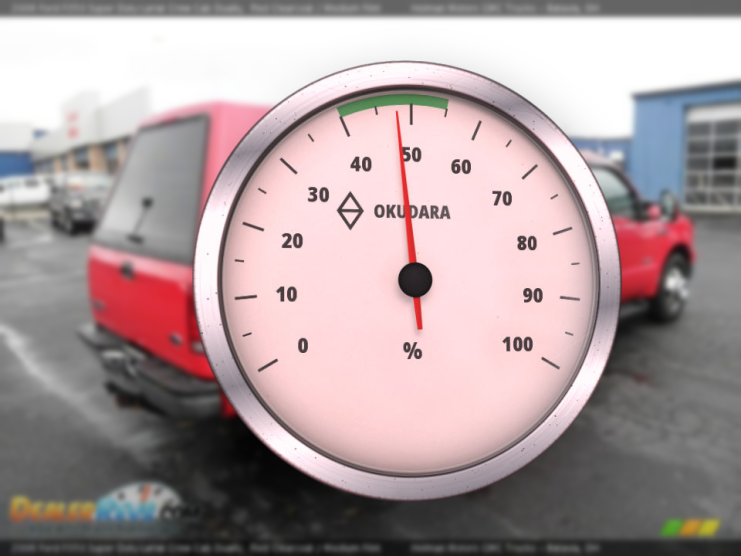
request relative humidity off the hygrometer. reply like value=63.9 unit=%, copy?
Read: value=47.5 unit=%
